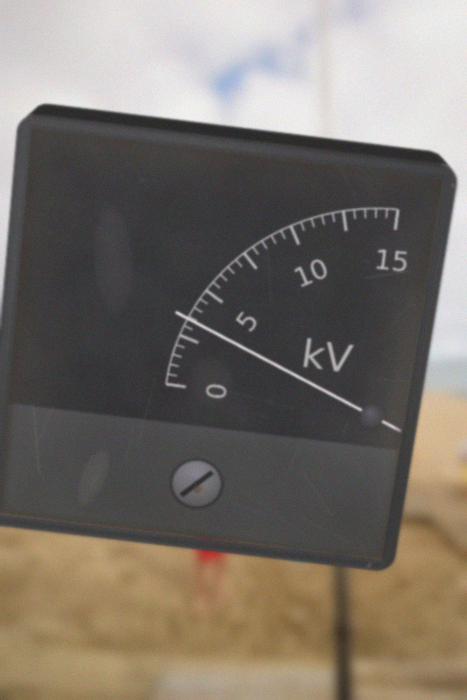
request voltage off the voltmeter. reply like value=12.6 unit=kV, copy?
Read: value=3.5 unit=kV
